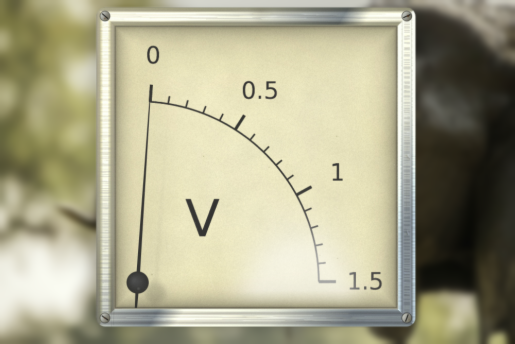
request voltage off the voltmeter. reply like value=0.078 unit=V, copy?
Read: value=0 unit=V
